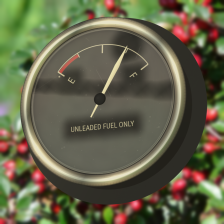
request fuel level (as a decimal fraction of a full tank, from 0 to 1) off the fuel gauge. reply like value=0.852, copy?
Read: value=0.75
